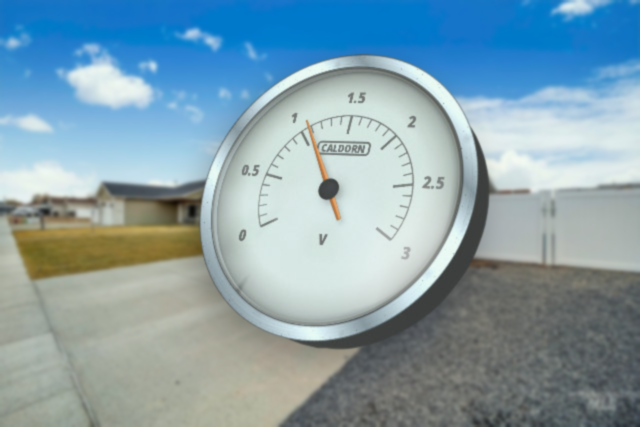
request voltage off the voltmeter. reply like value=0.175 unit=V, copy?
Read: value=1.1 unit=V
